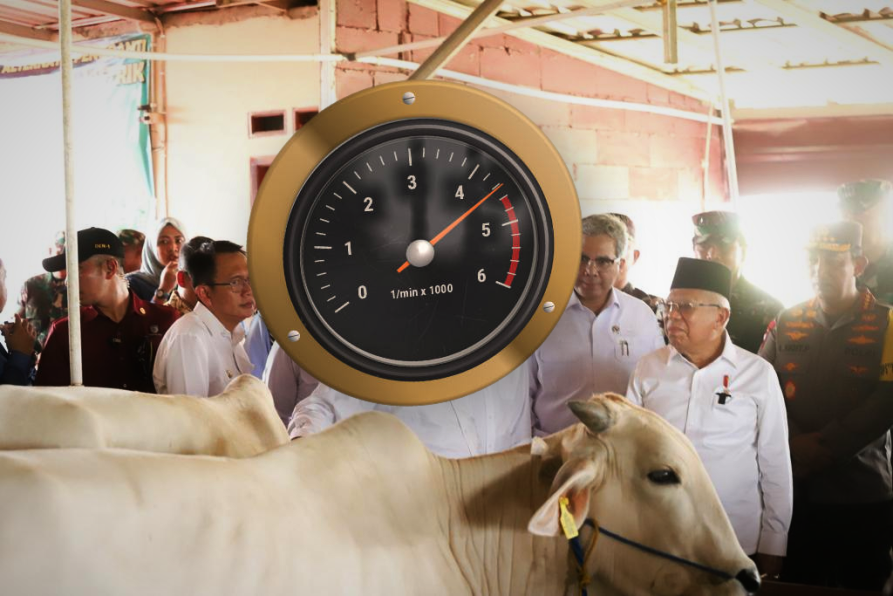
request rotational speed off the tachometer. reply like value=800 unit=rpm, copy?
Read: value=4400 unit=rpm
